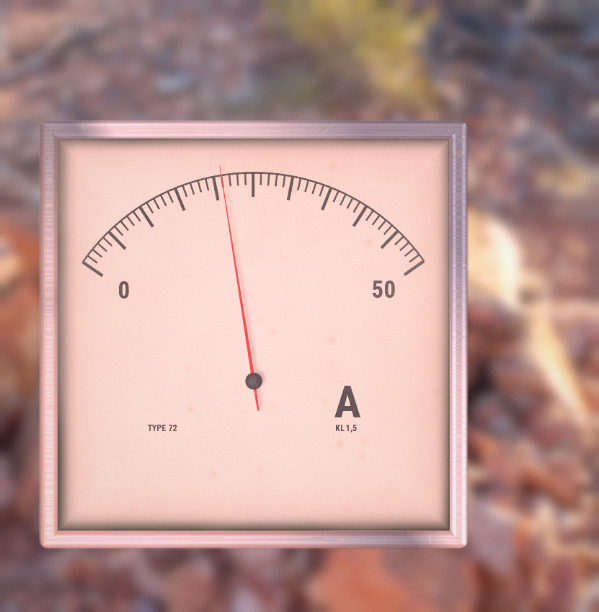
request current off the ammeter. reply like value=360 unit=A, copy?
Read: value=21 unit=A
